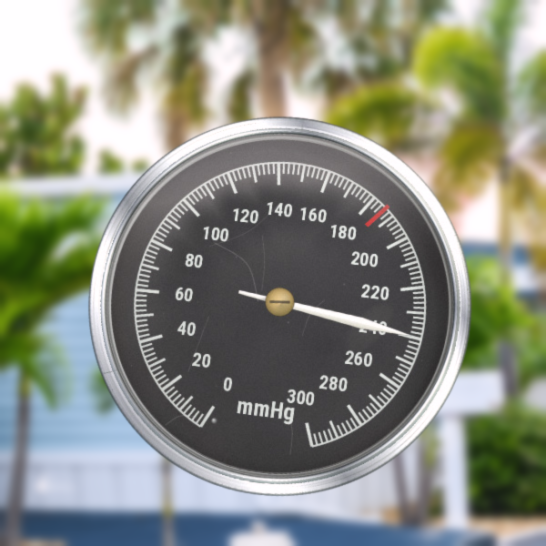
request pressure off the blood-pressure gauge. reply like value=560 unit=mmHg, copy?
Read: value=240 unit=mmHg
